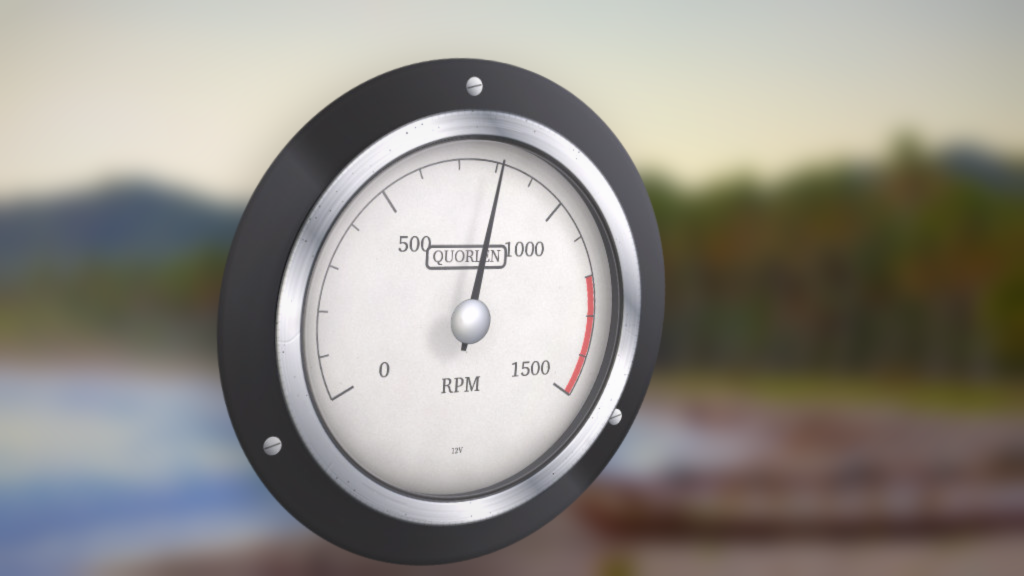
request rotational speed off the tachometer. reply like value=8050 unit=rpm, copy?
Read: value=800 unit=rpm
